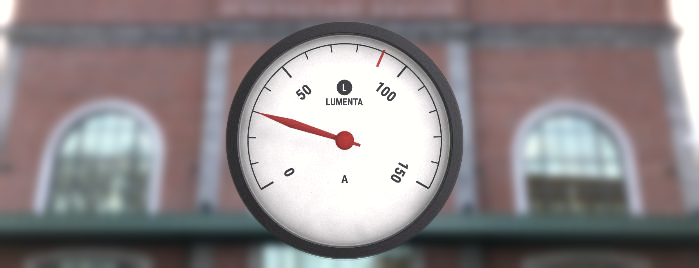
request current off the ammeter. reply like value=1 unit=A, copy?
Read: value=30 unit=A
